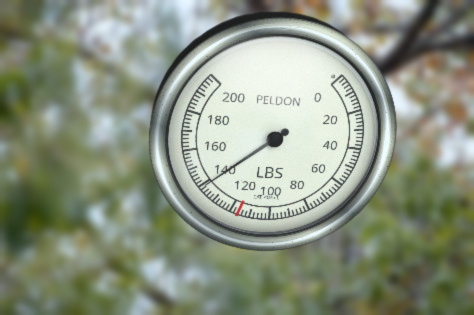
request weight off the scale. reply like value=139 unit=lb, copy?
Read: value=140 unit=lb
